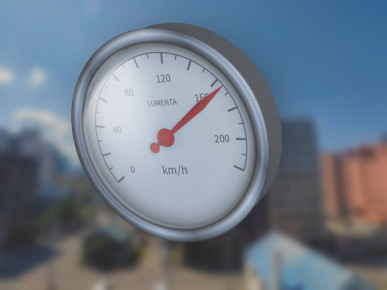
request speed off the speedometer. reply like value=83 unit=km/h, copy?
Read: value=165 unit=km/h
